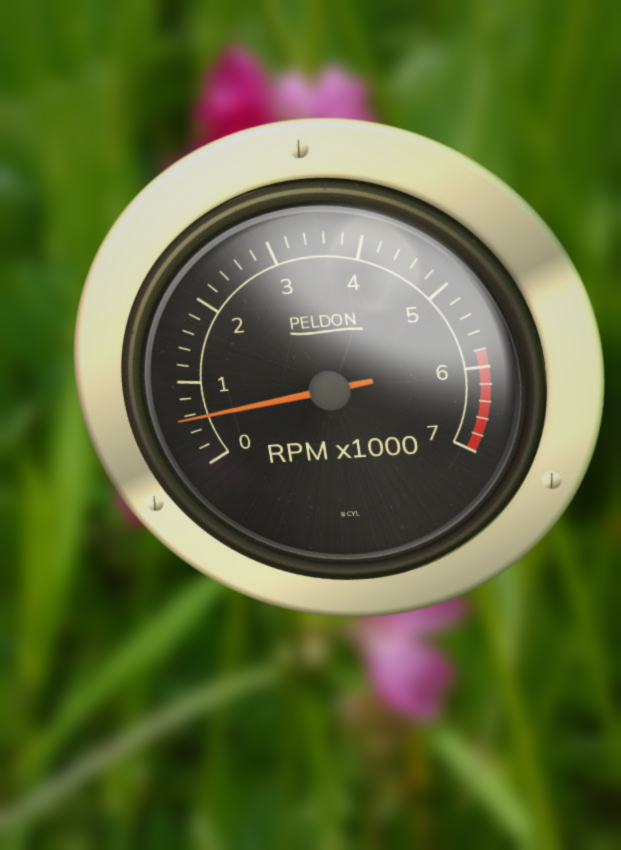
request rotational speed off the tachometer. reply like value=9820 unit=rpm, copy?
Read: value=600 unit=rpm
